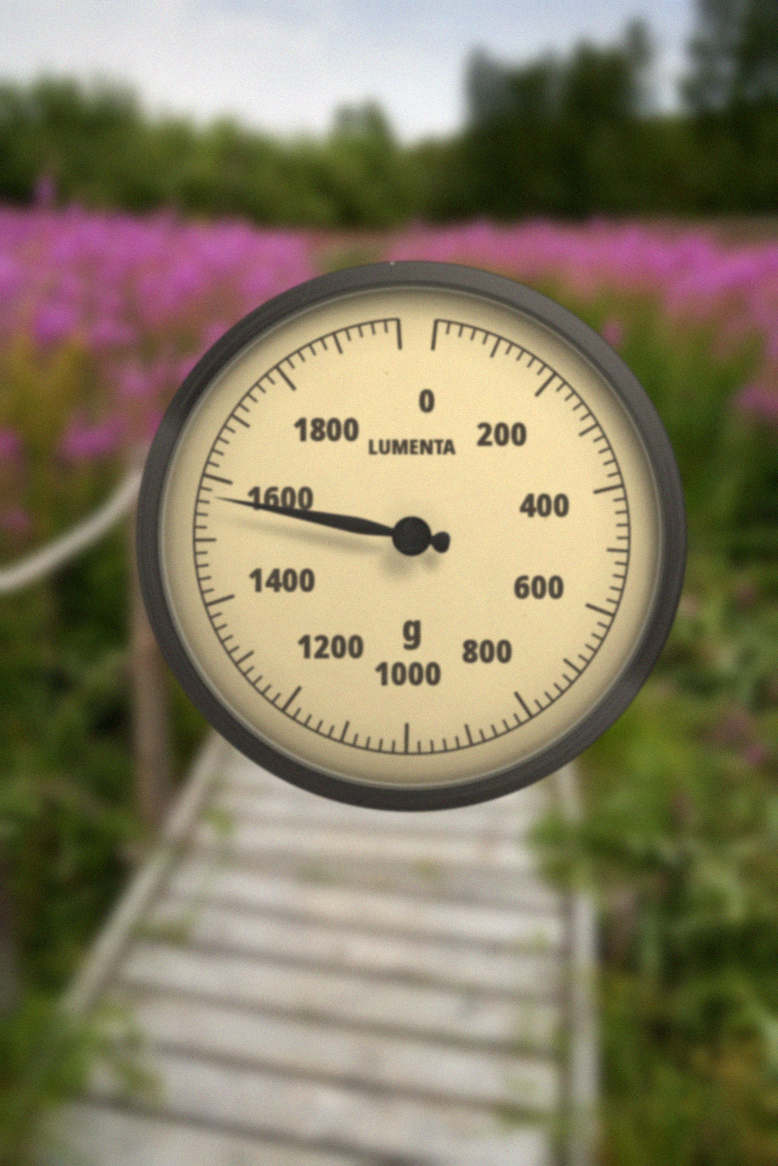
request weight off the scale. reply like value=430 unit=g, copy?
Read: value=1570 unit=g
